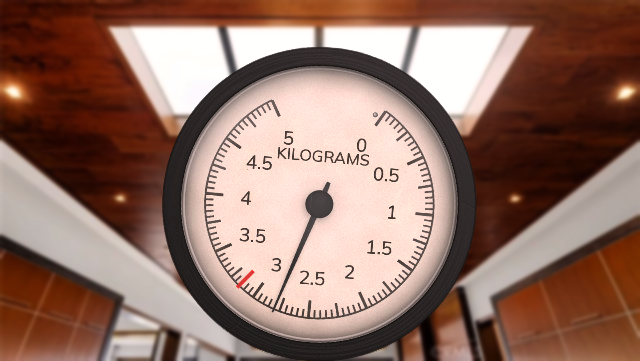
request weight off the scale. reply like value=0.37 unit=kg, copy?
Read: value=2.8 unit=kg
